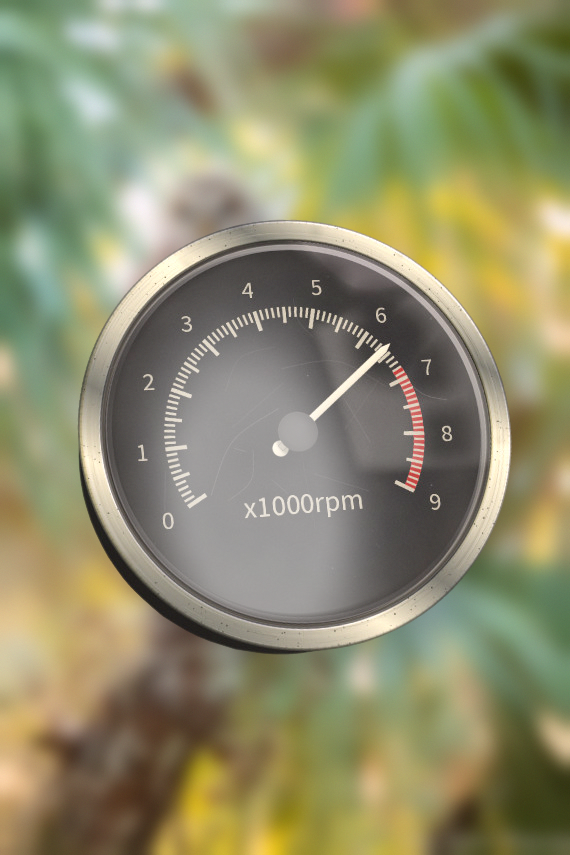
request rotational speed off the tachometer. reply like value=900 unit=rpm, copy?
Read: value=6400 unit=rpm
